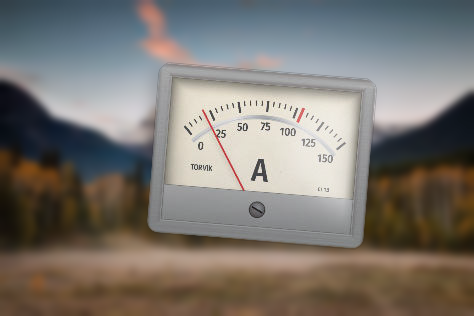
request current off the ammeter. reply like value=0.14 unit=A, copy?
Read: value=20 unit=A
